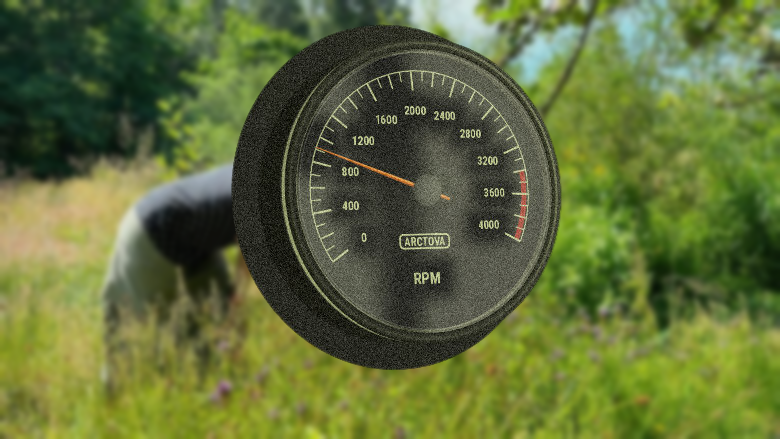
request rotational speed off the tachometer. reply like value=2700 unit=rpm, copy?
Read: value=900 unit=rpm
